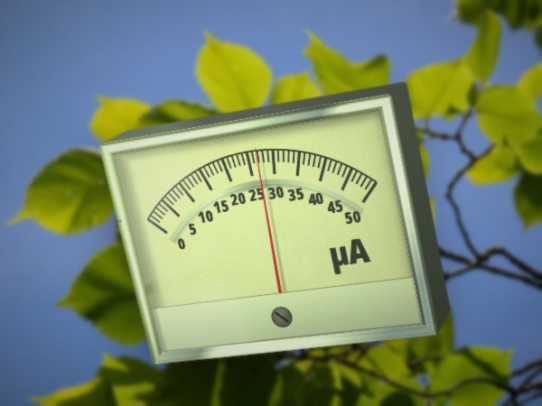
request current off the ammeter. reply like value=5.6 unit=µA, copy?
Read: value=27 unit=µA
